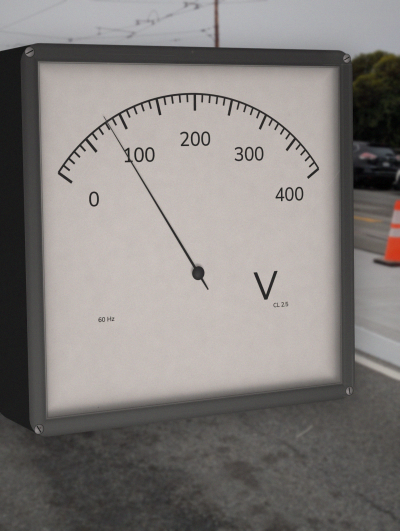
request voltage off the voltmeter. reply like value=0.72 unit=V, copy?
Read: value=80 unit=V
